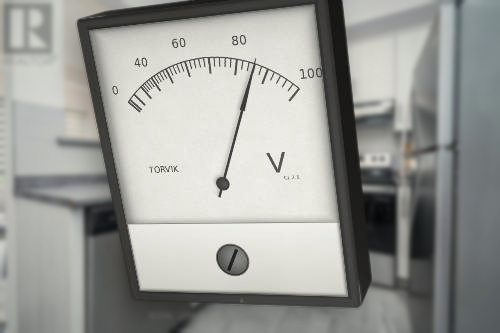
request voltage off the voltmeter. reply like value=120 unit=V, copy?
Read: value=86 unit=V
